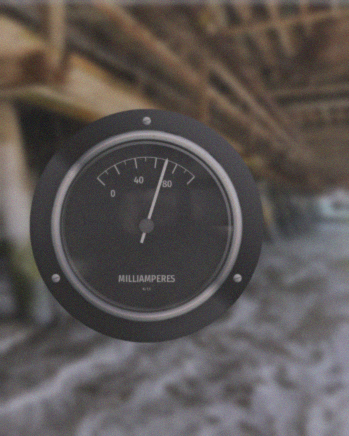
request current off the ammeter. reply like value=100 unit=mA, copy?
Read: value=70 unit=mA
